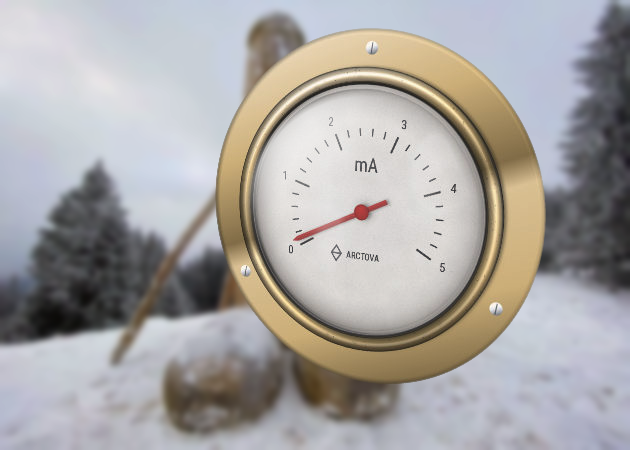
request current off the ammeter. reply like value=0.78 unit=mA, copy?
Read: value=0.1 unit=mA
